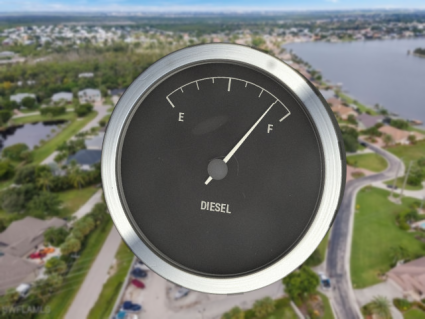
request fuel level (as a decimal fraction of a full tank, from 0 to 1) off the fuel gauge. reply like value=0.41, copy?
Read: value=0.875
